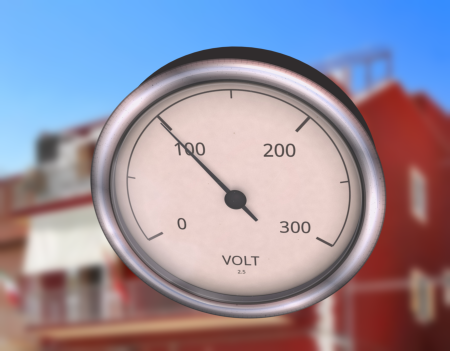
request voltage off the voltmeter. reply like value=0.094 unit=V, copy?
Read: value=100 unit=V
